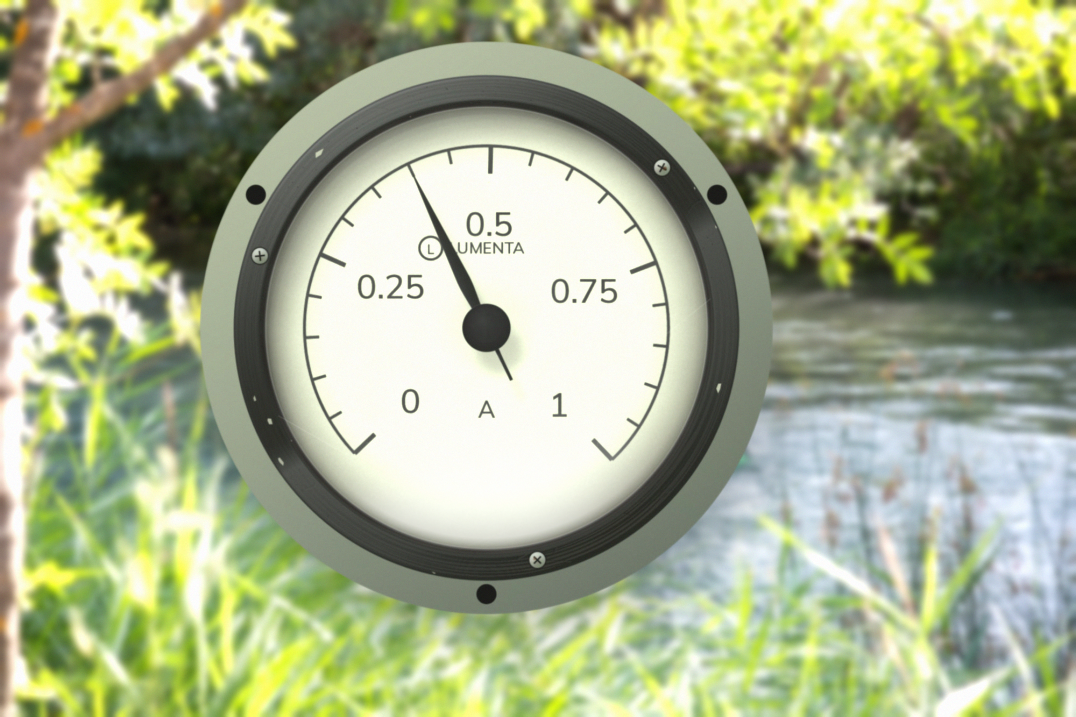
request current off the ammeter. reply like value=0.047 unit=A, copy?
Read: value=0.4 unit=A
